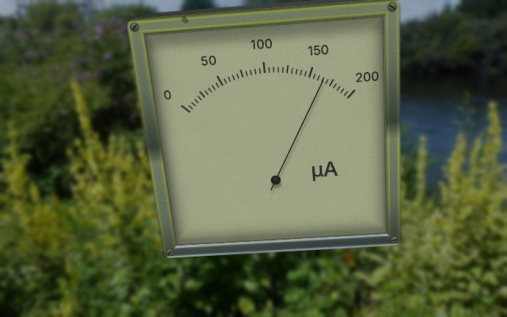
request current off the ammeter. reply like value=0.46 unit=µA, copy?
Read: value=165 unit=µA
